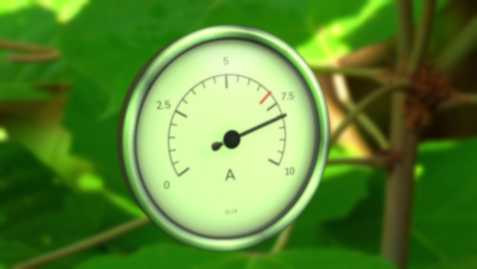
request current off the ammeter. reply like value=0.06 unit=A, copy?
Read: value=8 unit=A
